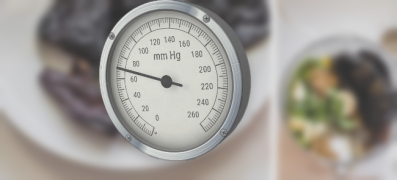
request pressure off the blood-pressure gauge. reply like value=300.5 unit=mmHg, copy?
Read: value=70 unit=mmHg
